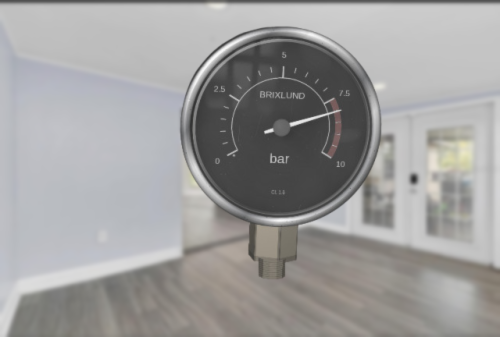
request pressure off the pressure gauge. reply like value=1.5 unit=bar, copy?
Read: value=8 unit=bar
